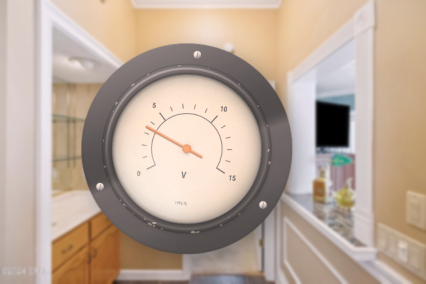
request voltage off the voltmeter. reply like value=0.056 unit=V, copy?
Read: value=3.5 unit=V
